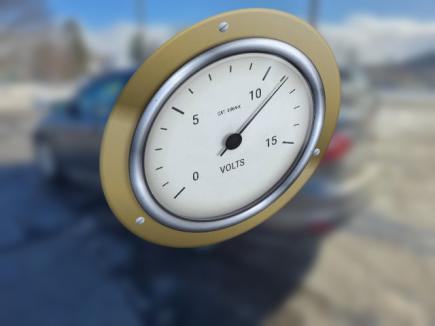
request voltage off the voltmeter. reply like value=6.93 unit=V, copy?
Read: value=11 unit=V
